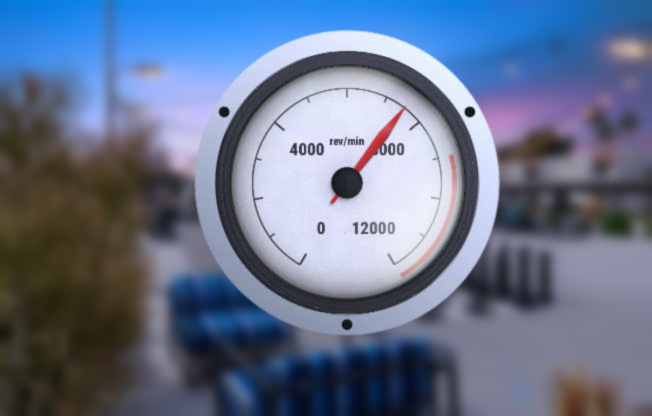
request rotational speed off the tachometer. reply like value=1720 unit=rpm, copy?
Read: value=7500 unit=rpm
